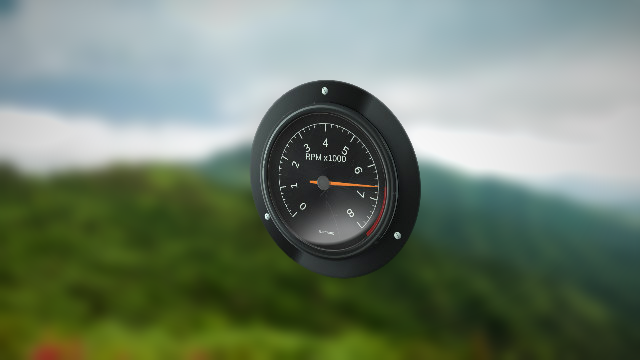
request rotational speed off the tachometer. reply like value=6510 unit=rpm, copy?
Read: value=6600 unit=rpm
